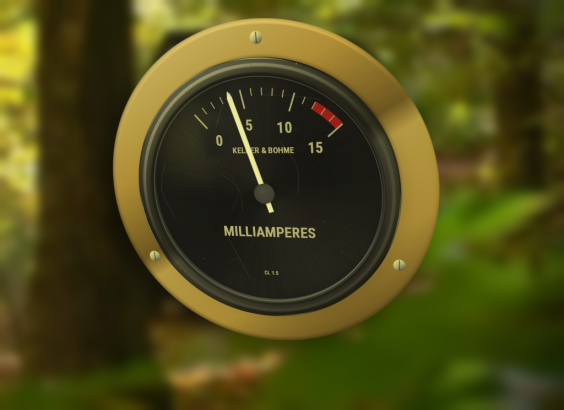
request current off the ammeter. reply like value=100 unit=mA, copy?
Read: value=4 unit=mA
